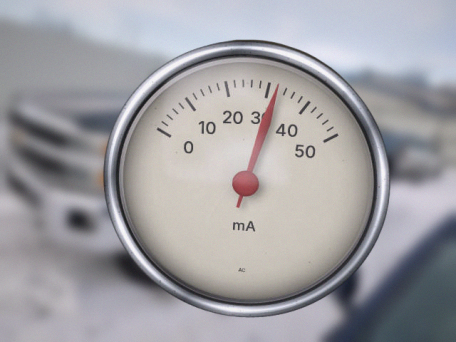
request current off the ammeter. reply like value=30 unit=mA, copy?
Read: value=32 unit=mA
